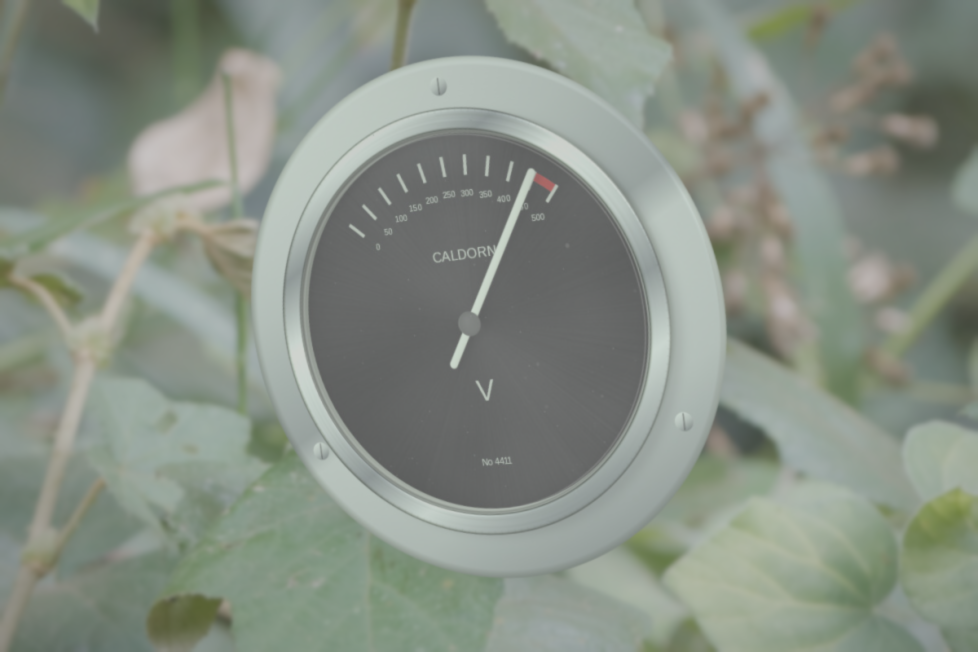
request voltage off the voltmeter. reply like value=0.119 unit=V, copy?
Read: value=450 unit=V
